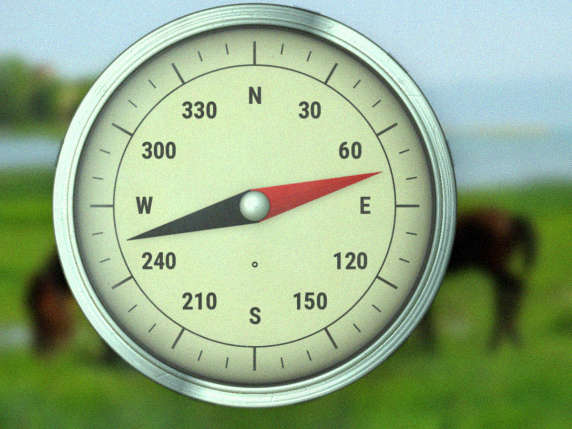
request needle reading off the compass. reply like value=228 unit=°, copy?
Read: value=75 unit=°
